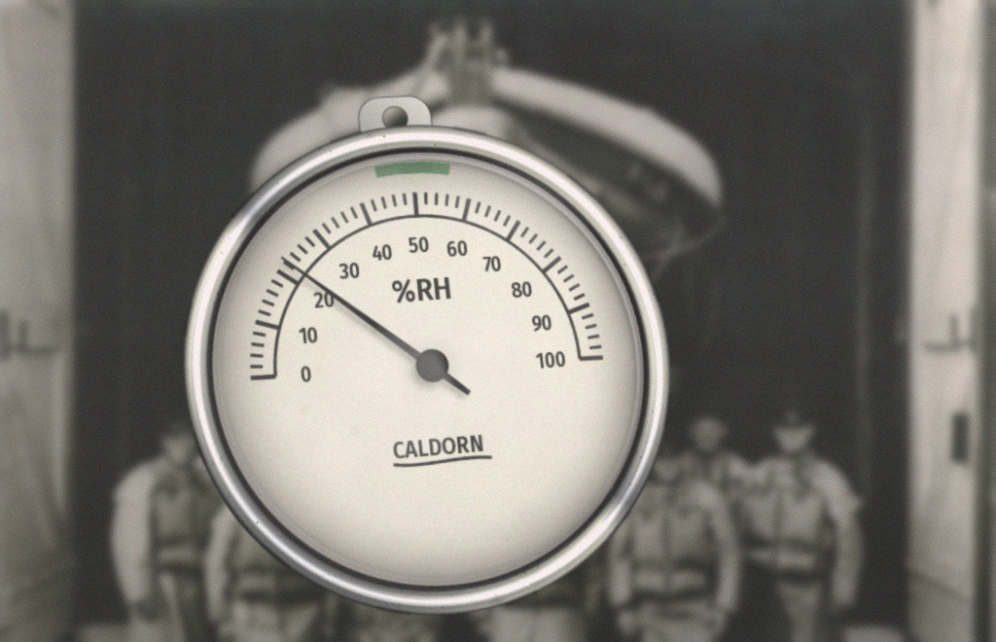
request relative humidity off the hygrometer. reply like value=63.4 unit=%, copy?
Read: value=22 unit=%
